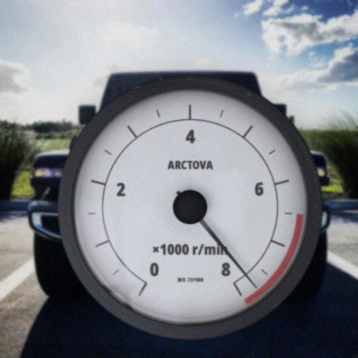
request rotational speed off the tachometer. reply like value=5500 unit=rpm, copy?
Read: value=7750 unit=rpm
